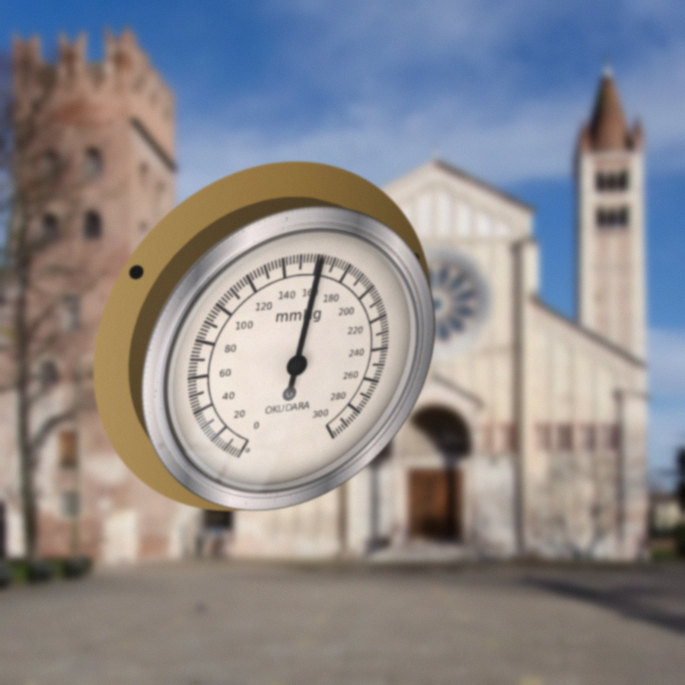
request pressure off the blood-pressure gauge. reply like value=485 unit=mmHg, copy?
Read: value=160 unit=mmHg
